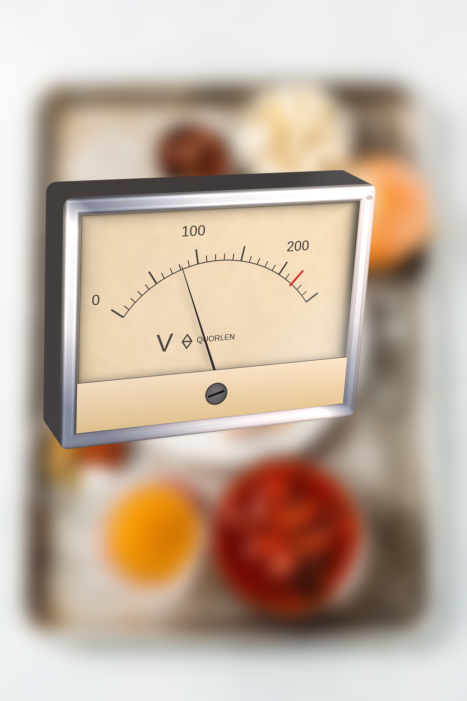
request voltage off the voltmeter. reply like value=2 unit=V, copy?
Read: value=80 unit=V
